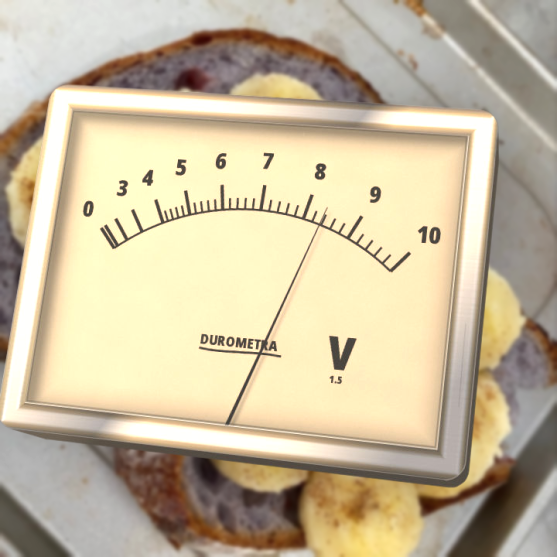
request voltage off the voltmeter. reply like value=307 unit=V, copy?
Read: value=8.4 unit=V
